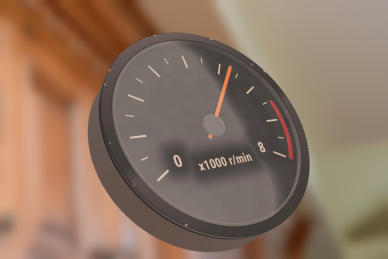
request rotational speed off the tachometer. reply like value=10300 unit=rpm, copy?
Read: value=5250 unit=rpm
